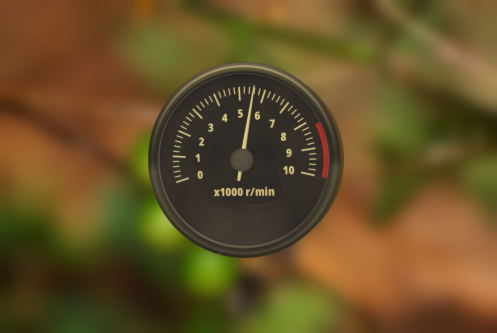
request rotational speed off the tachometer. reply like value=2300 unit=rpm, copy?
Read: value=5600 unit=rpm
